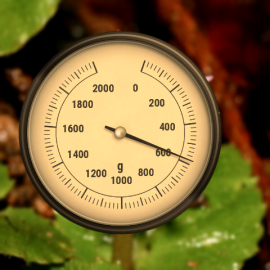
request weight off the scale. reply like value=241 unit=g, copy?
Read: value=580 unit=g
